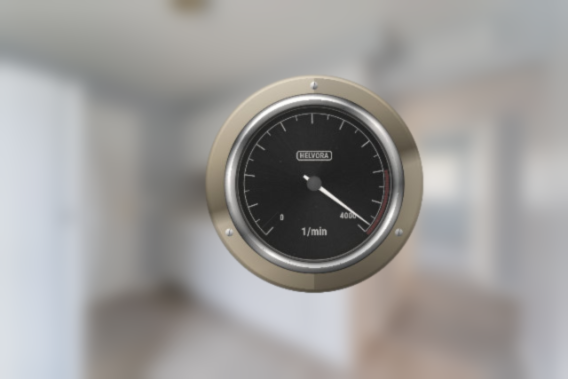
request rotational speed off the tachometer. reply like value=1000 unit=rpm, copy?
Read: value=3900 unit=rpm
